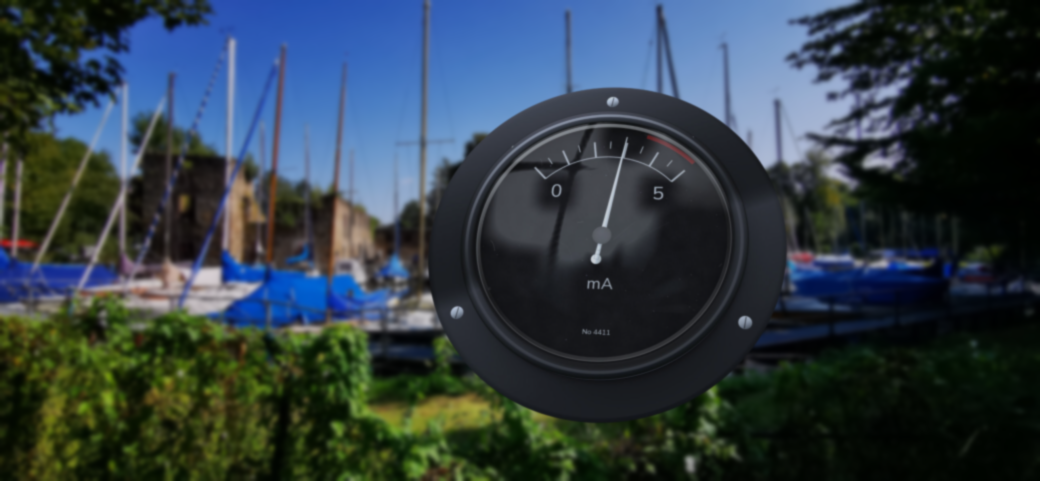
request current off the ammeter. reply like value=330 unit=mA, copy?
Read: value=3 unit=mA
